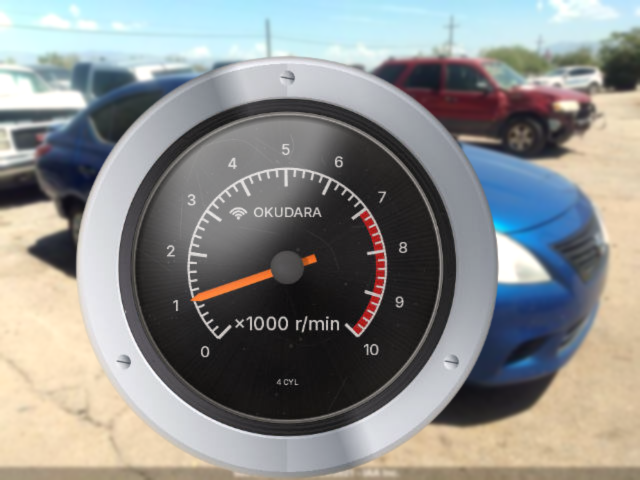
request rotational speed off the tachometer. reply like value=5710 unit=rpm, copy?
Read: value=1000 unit=rpm
